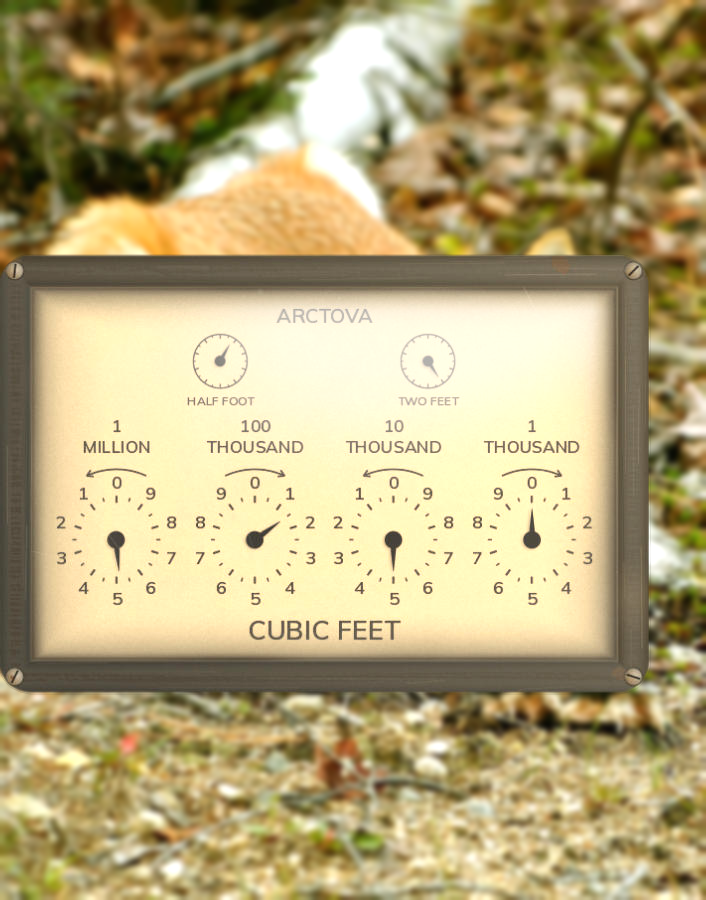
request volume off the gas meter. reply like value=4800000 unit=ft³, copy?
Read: value=515000 unit=ft³
